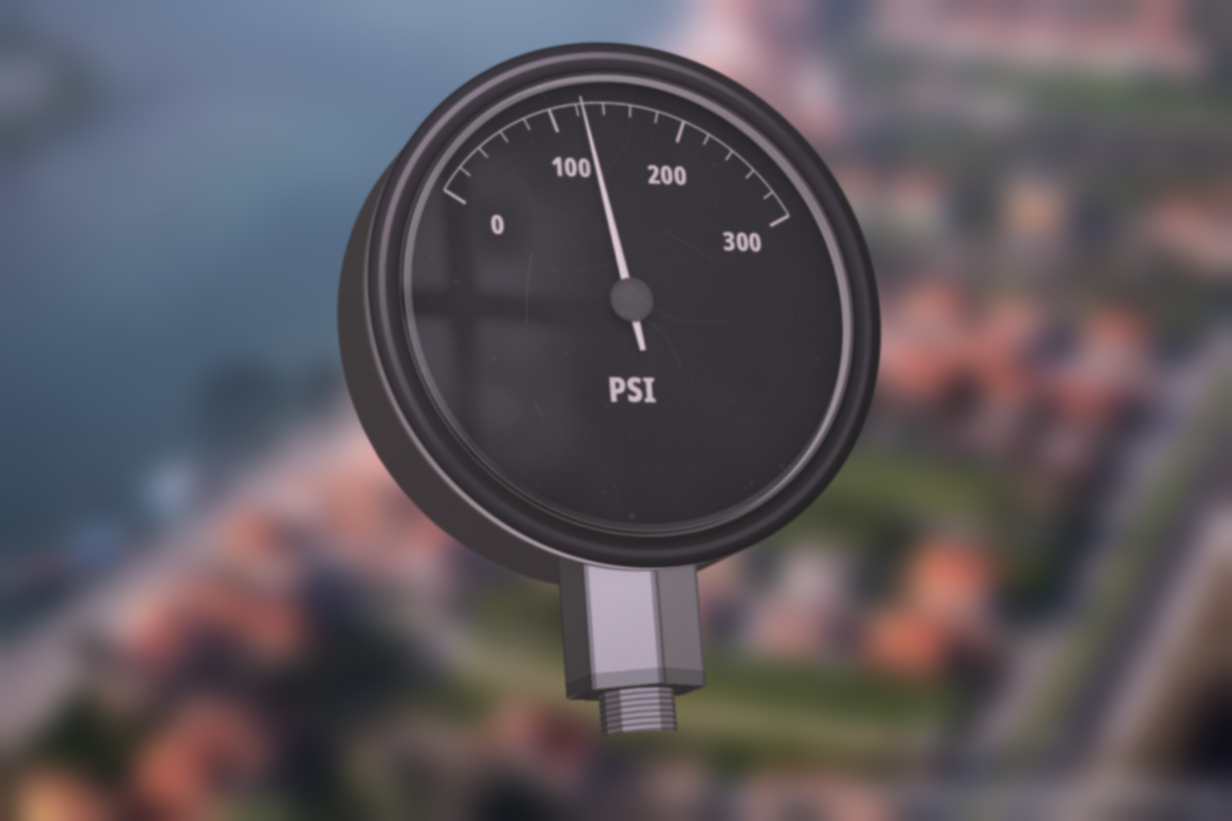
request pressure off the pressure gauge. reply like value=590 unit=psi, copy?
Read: value=120 unit=psi
